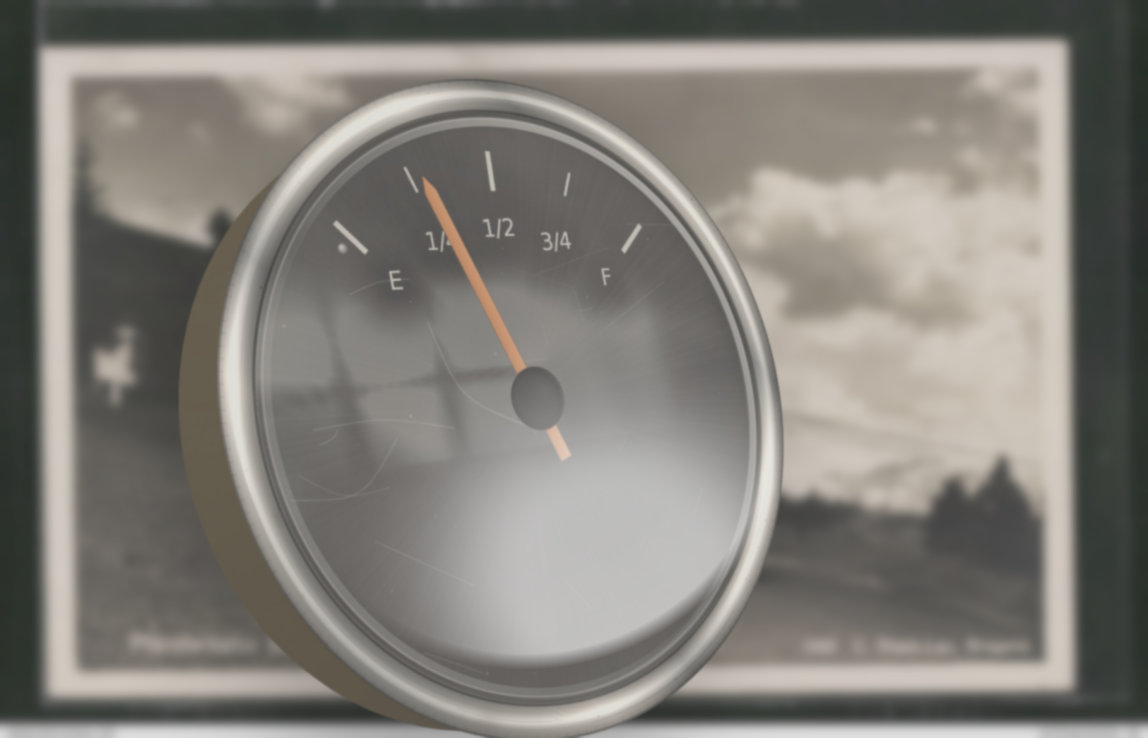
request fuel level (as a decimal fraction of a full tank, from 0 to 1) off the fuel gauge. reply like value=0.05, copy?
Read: value=0.25
